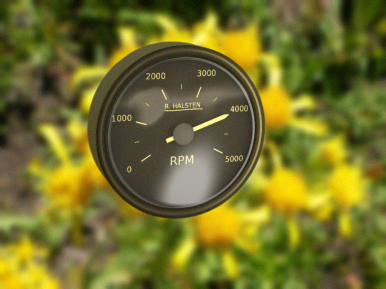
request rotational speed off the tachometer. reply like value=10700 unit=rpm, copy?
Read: value=4000 unit=rpm
